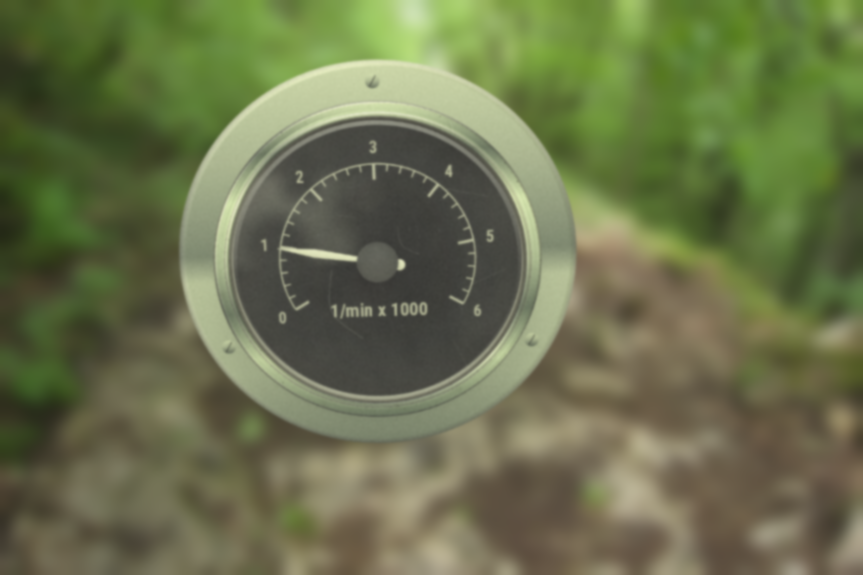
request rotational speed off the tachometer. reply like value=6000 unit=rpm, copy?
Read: value=1000 unit=rpm
